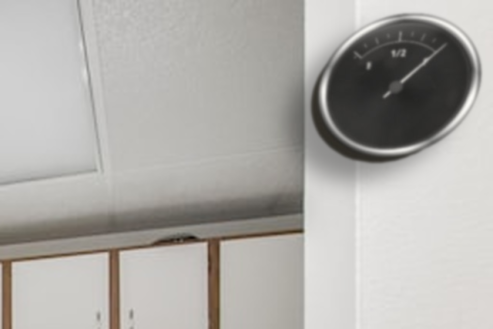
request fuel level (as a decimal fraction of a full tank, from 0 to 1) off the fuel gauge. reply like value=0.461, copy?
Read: value=1
